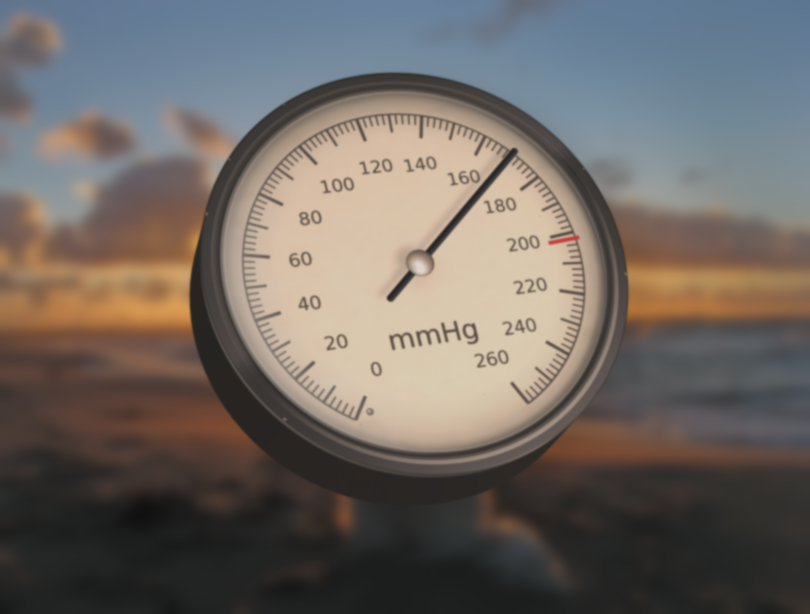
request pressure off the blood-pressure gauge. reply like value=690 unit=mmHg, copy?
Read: value=170 unit=mmHg
